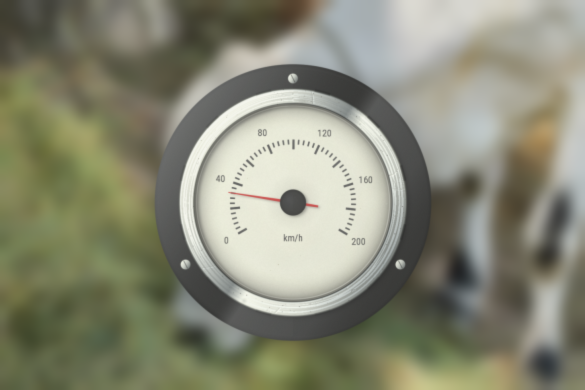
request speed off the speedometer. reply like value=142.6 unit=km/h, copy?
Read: value=32 unit=km/h
